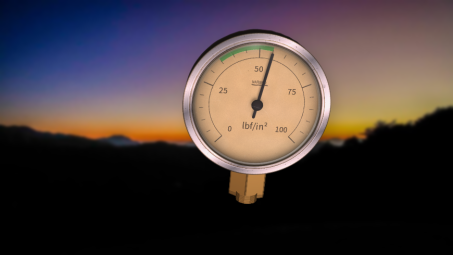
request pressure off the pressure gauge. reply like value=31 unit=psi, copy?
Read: value=55 unit=psi
